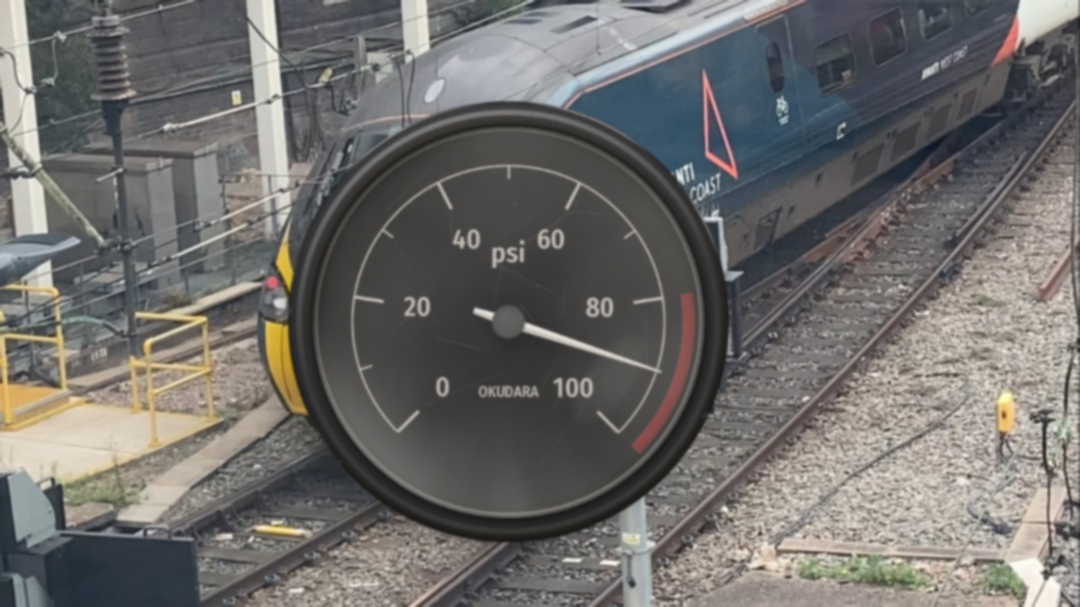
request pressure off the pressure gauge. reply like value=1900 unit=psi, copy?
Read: value=90 unit=psi
